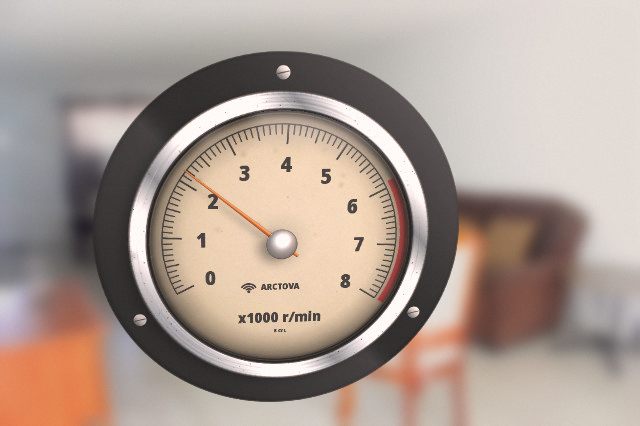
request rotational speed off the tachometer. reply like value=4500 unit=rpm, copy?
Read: value=2200 unit=rpm
